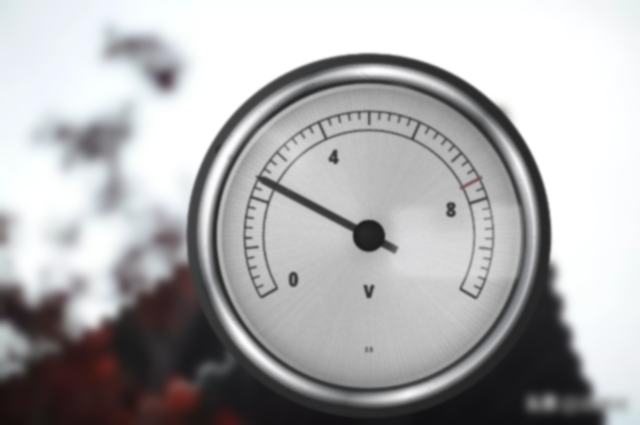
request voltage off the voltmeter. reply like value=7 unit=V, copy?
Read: value=2.4 unit=V
